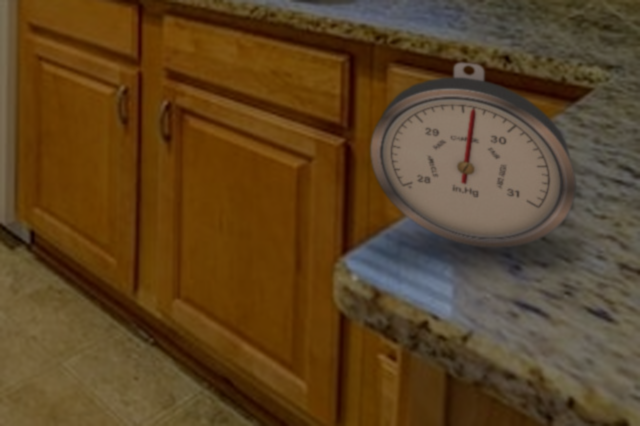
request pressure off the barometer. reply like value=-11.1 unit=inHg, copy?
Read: value=29.6 unit=inHg
